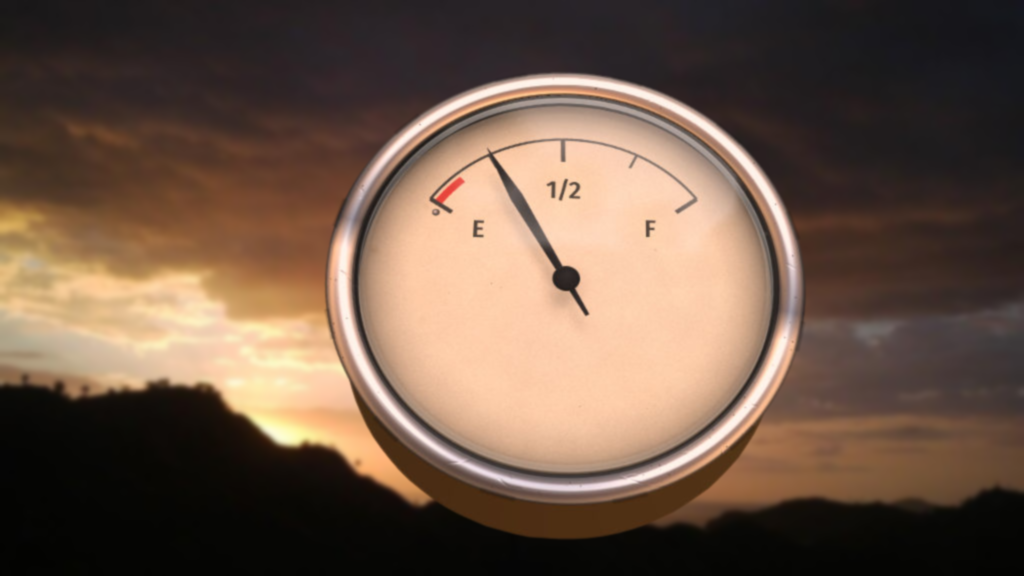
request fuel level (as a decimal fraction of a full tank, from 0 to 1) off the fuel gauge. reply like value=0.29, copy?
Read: value=0.25
